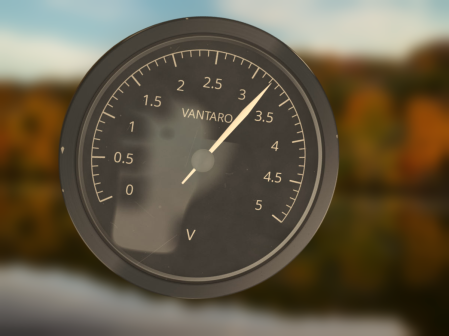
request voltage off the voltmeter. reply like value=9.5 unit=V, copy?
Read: value=3.2 unit=V
